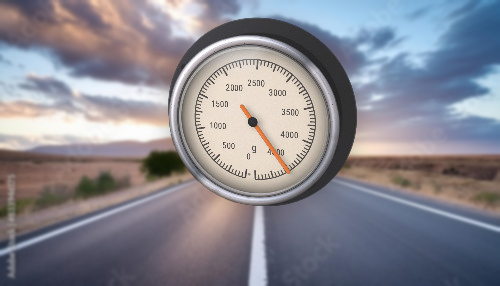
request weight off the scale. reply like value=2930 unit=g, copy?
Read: value=4500 unit=g
